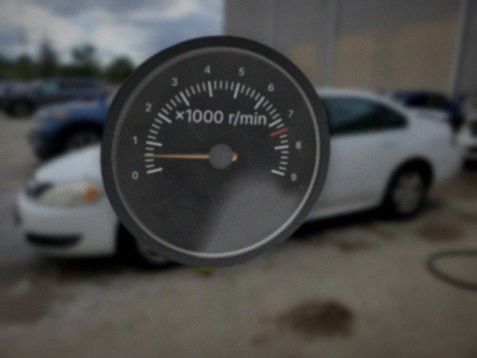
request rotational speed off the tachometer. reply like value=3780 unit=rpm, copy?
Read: value=600 unit=rpm
